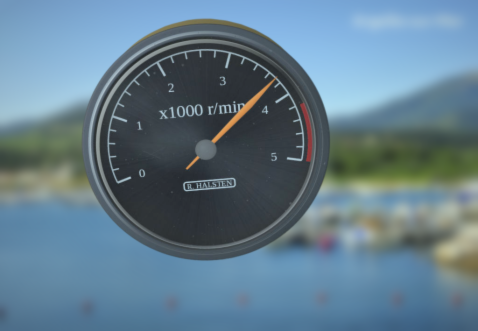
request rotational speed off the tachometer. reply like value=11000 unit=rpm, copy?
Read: value=3700 unit=rpm
